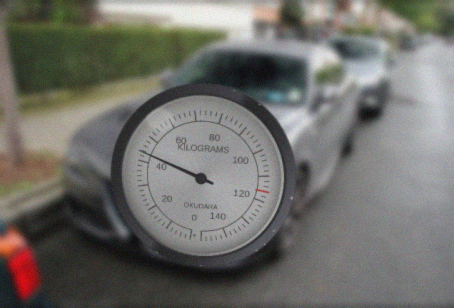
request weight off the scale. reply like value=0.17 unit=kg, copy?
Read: value=44 unit=kg
